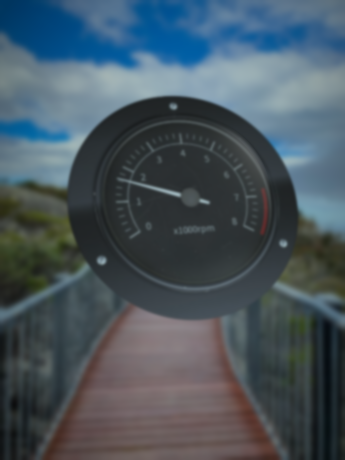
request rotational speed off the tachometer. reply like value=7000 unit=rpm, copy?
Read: value=1600 unit=rpm
